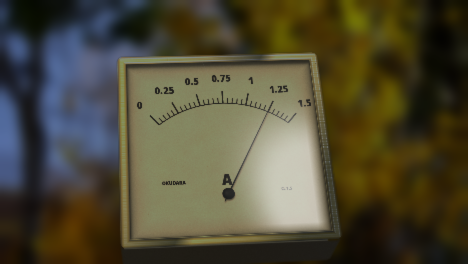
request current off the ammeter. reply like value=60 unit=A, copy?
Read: value=1.25 unit=A
